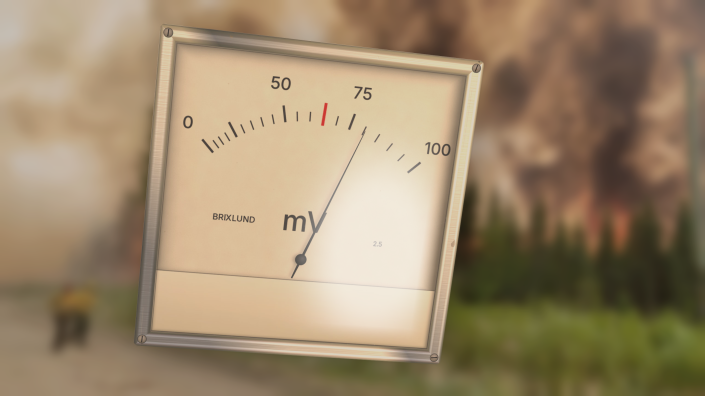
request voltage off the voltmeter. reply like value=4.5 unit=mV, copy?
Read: value=80 unit=mV
